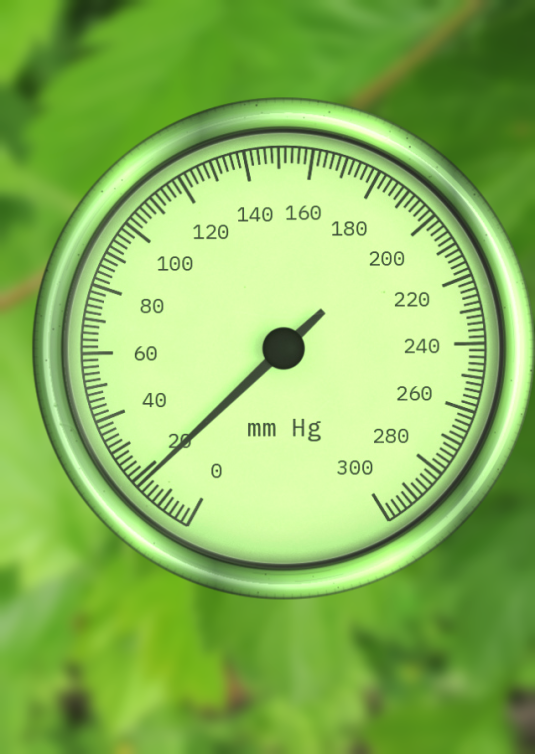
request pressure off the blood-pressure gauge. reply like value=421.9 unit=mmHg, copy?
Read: value=18 unit=mmHg
